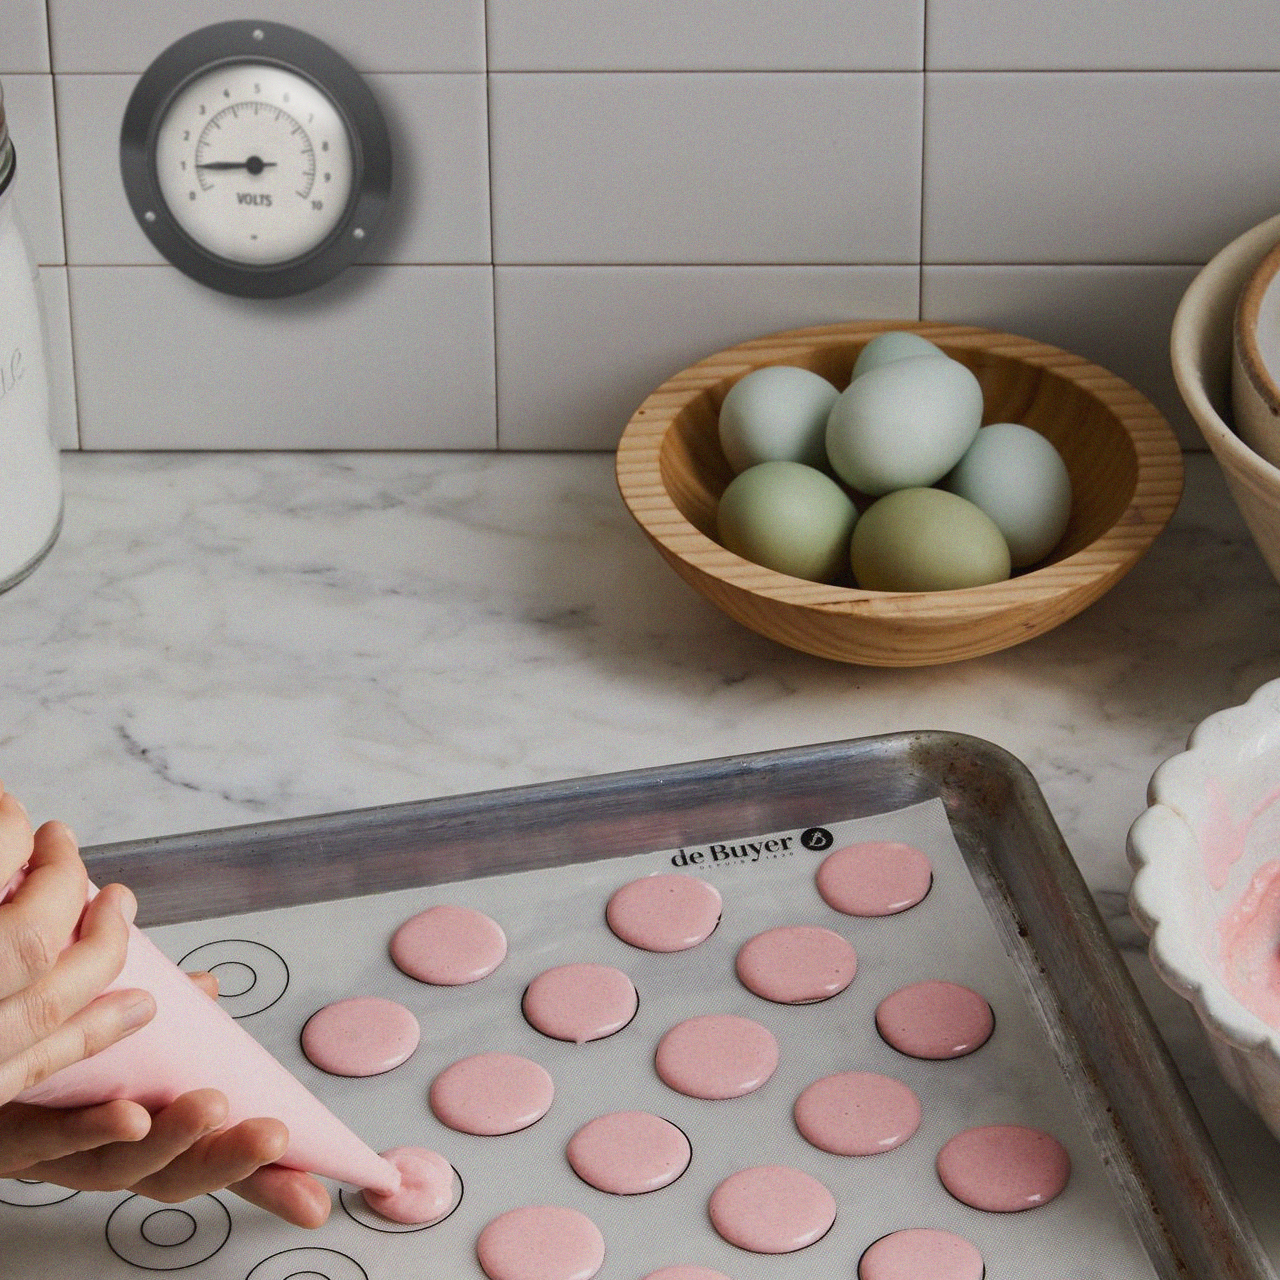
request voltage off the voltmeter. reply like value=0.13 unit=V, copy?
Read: value=1 unit=V
